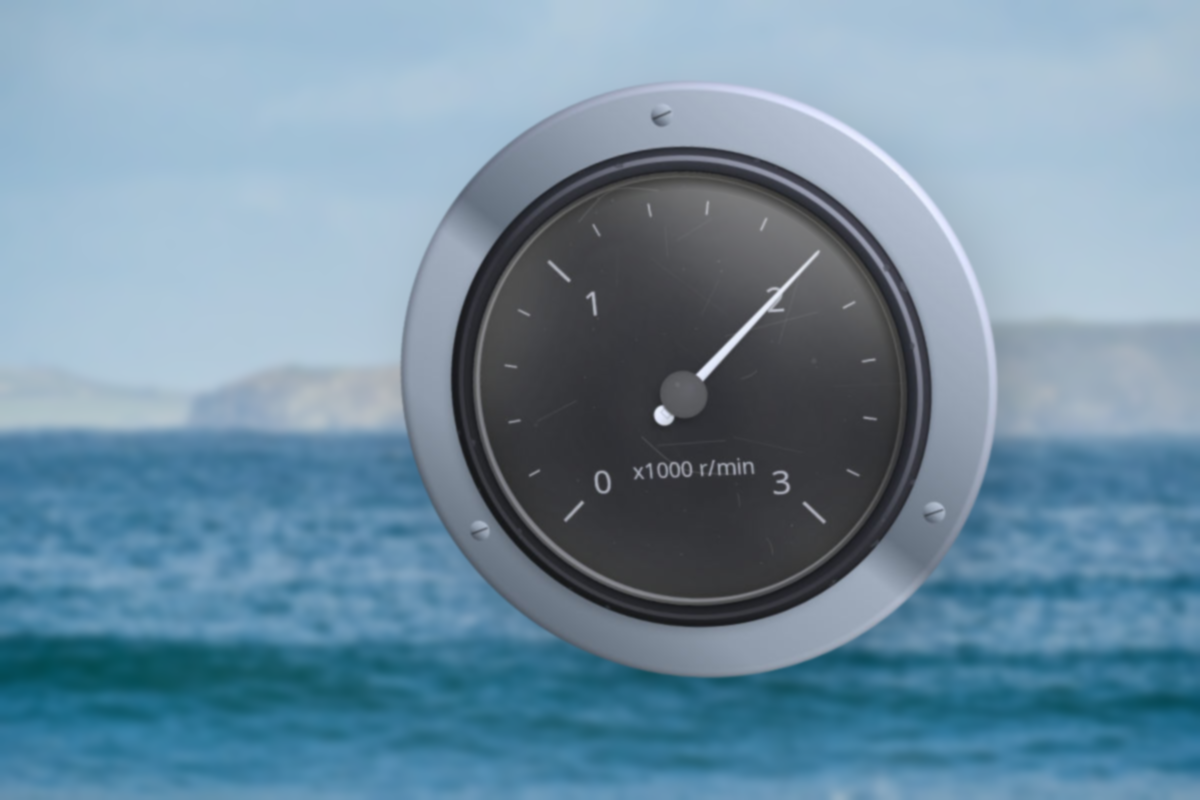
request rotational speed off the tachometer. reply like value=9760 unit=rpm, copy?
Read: value=2000 unit=rpm
